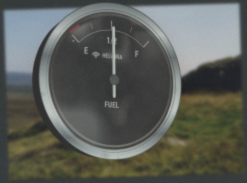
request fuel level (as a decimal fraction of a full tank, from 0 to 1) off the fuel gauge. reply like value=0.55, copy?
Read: value=0.5
